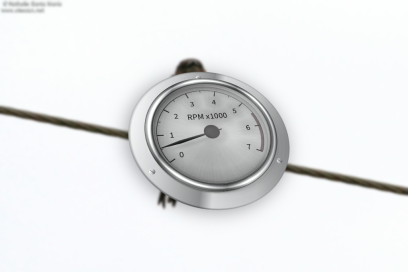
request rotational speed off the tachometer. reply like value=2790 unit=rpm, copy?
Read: value=500 unit=rpm
